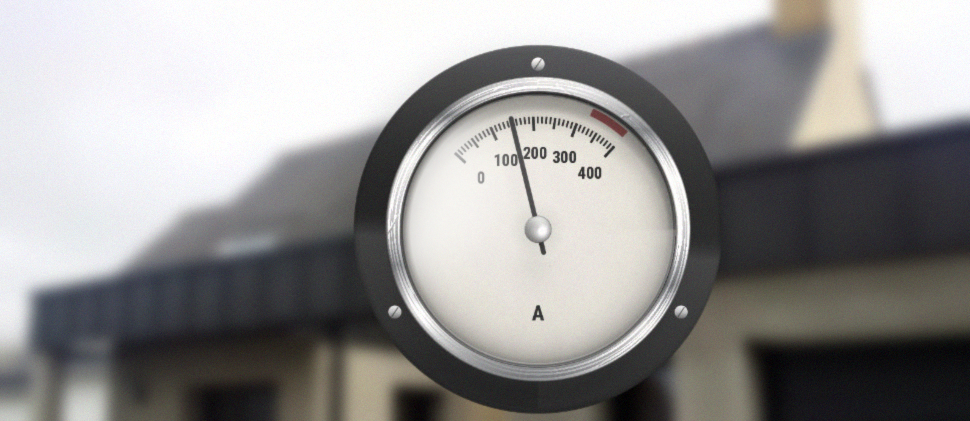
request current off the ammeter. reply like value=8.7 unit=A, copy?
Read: value=150 unit=A
